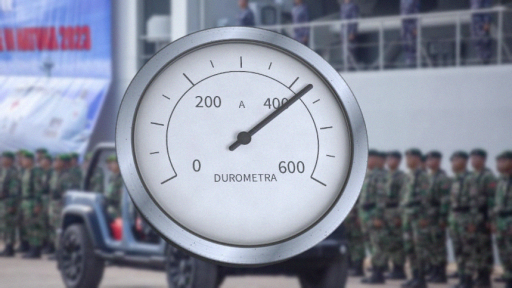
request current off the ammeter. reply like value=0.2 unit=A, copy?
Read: value=425 unit=A
